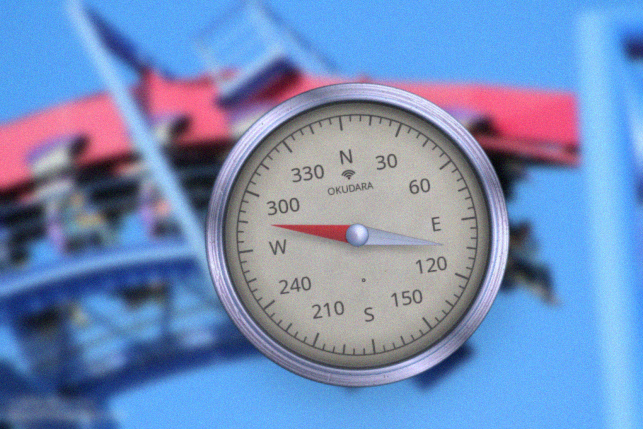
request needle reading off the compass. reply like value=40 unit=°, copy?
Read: value=285 unit=°
